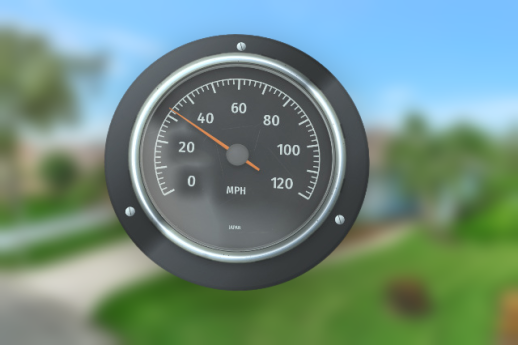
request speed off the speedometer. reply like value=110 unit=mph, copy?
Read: value=32 unit=mph
